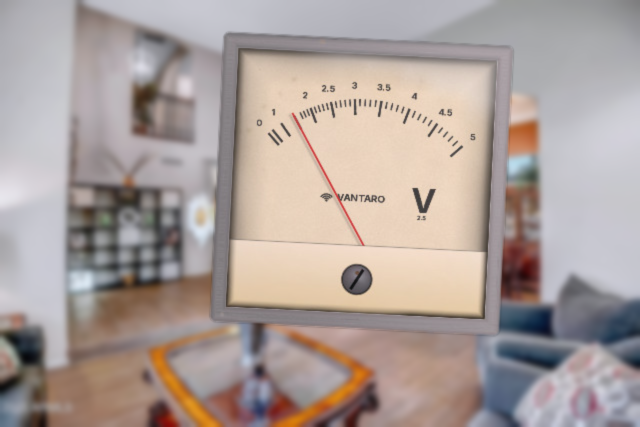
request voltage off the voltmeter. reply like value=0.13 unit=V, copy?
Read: value=1.5 unit=V
